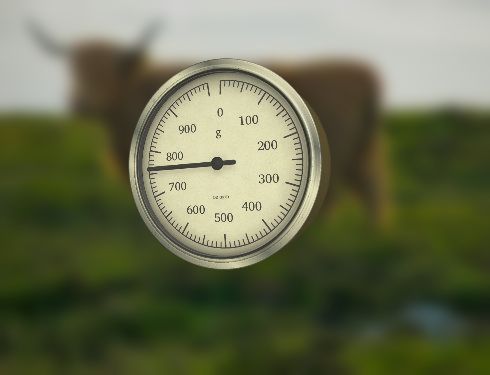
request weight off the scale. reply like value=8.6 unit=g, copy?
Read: value=760 unit=g
